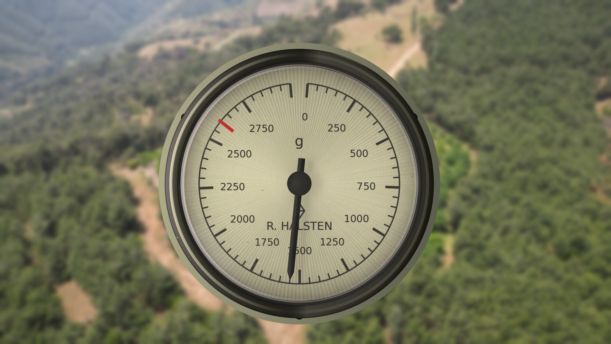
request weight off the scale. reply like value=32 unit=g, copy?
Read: value=1550 unit=g
